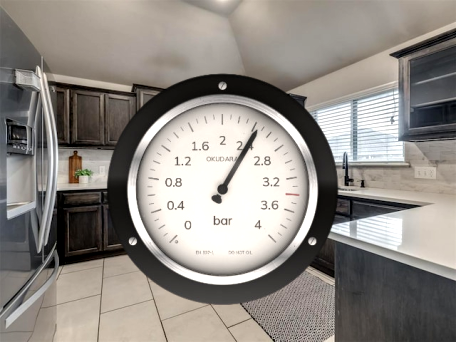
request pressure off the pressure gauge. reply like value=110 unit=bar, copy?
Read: value=2.45 unit=bar
